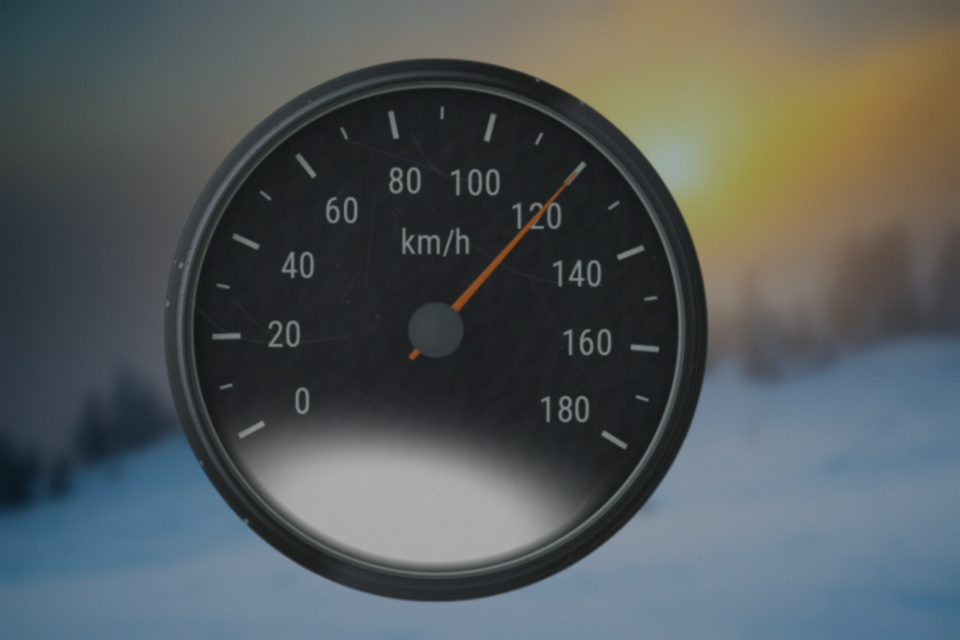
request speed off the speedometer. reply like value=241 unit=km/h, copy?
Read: value=120 unit=km/h
